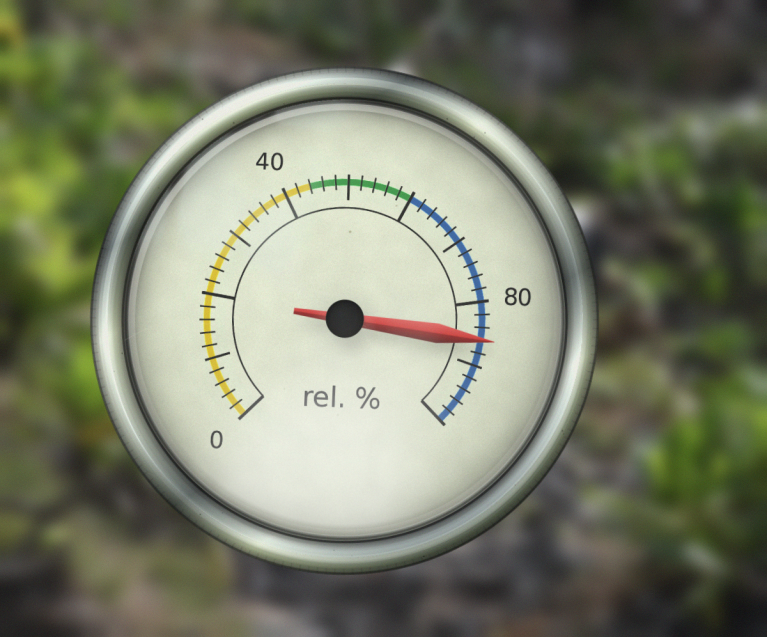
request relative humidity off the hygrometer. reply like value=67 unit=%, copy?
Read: value=86 unit=%
